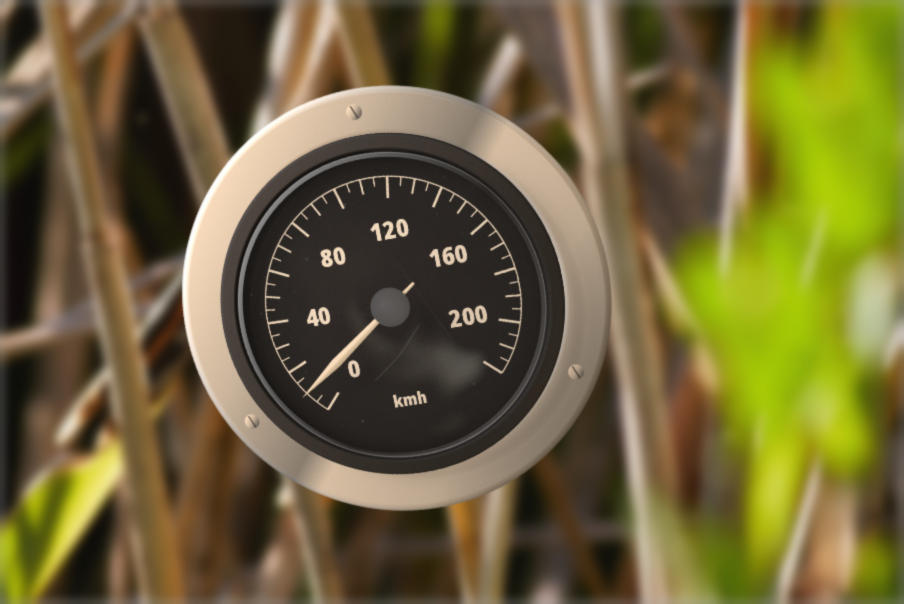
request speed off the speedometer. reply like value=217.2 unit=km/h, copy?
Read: value=10 unit=km/h
